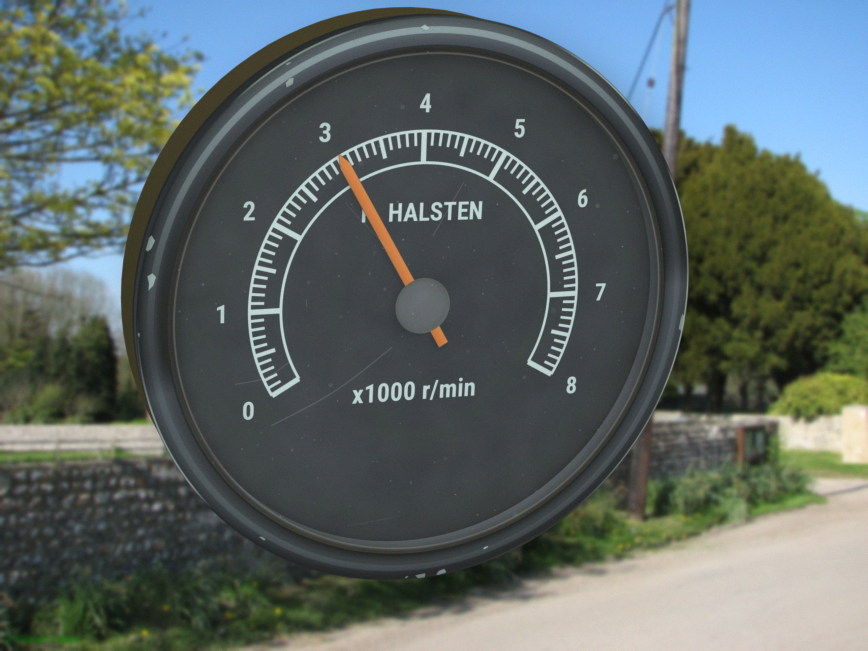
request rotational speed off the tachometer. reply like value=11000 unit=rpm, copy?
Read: value=3000 unit=rpm
